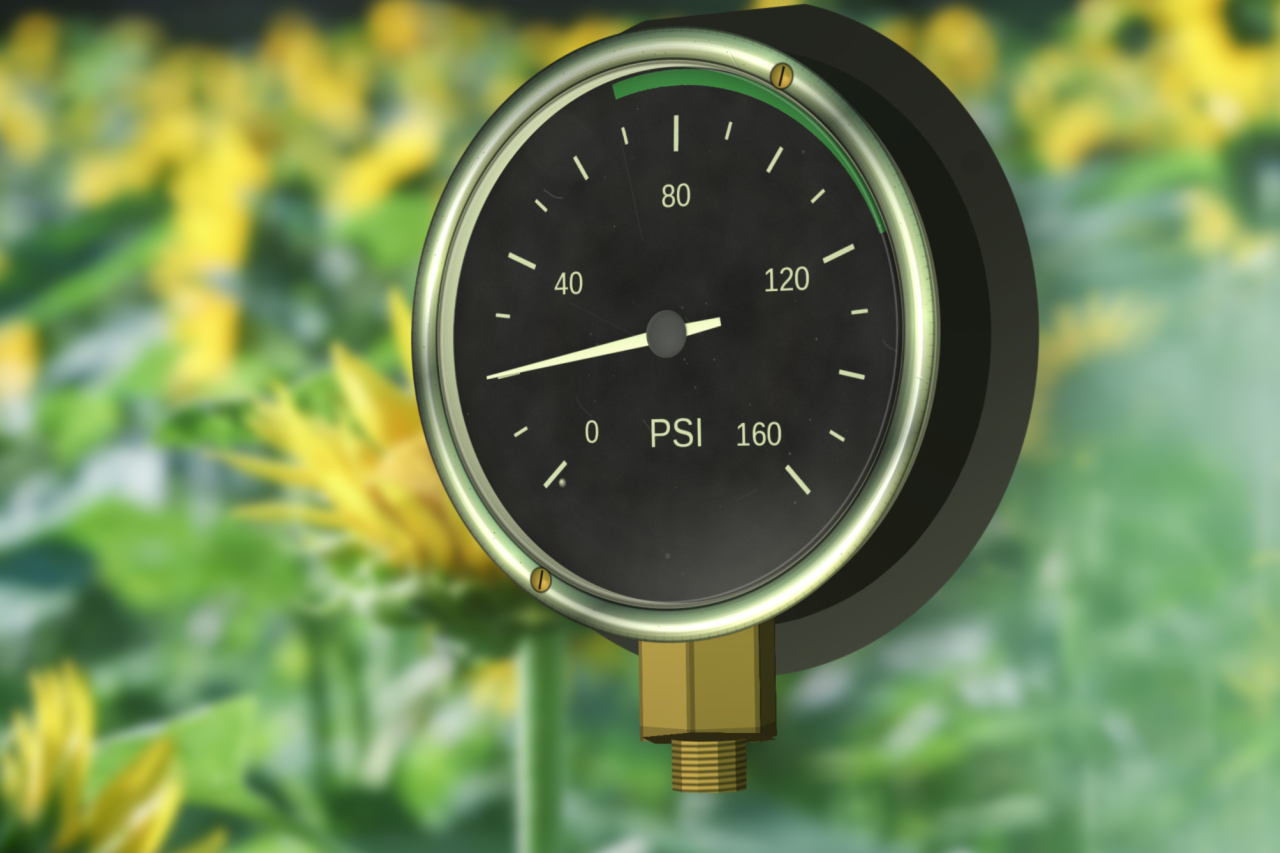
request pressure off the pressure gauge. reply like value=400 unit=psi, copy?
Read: value=20 unit=psi
